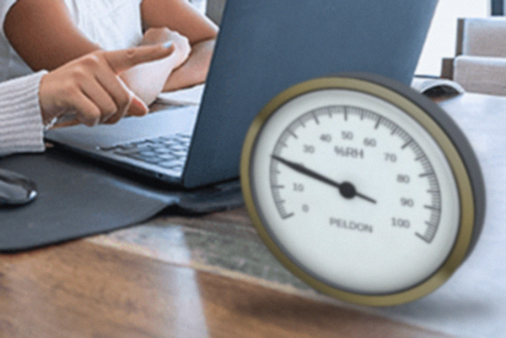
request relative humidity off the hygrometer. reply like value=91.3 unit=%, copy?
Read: value=20 unit=%
